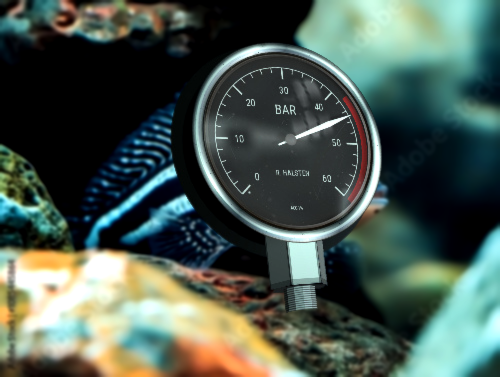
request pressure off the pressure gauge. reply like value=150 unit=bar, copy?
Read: value=45 unit=bar
